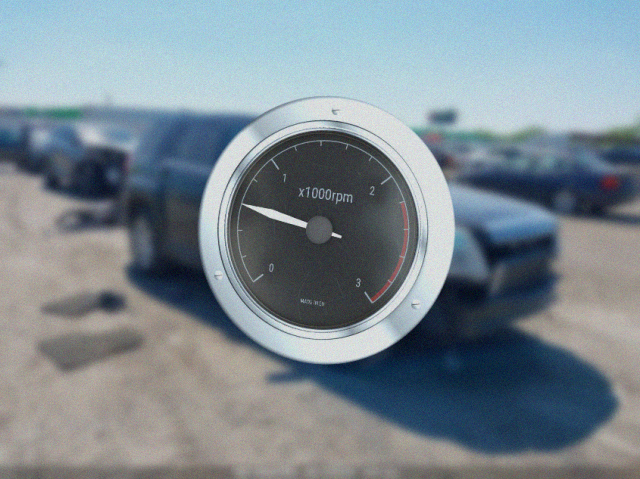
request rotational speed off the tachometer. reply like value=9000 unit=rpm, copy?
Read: value=600 unit=rpm
